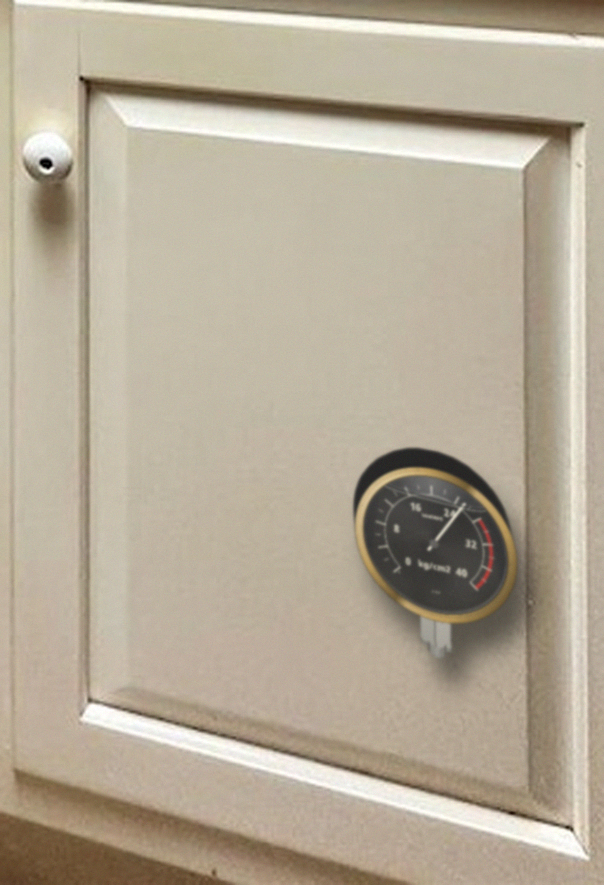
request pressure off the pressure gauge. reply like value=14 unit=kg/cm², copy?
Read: value=25 unit=kg/cm²
